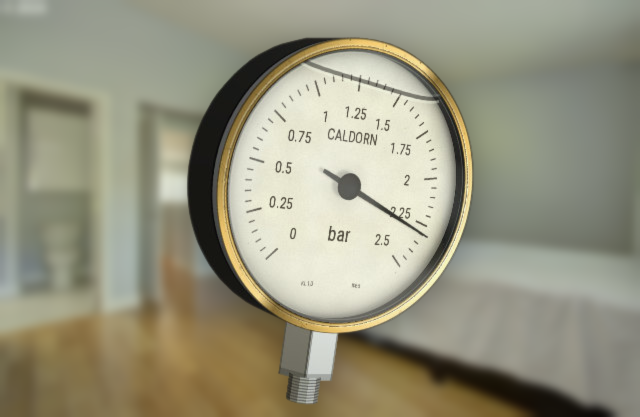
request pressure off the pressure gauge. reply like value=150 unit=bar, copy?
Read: value=2.3 unit=bar
